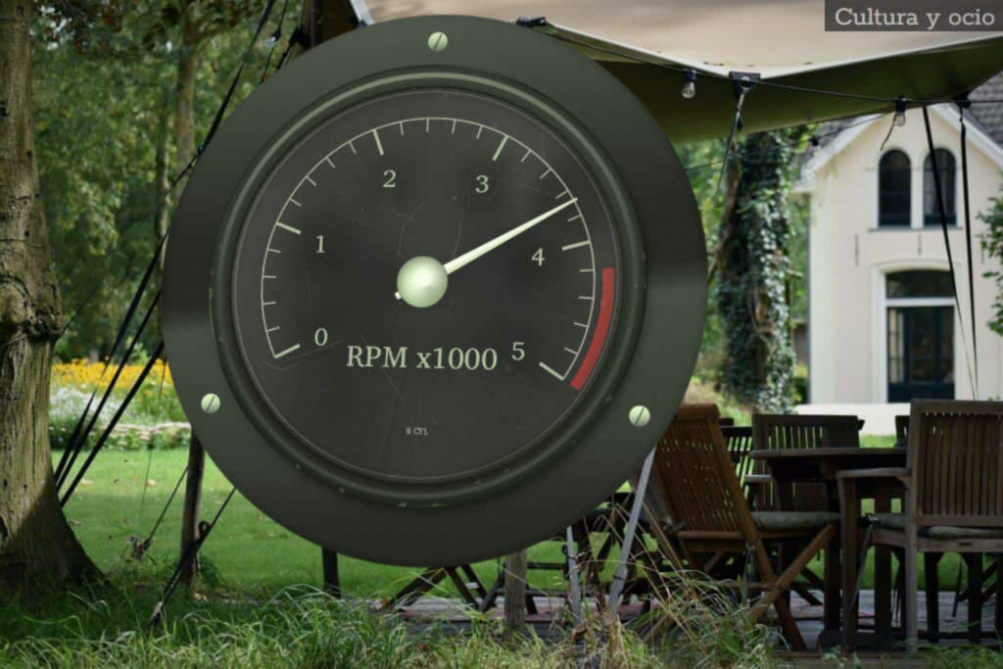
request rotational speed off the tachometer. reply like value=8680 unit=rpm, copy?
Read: value=3700 unit=rpm
